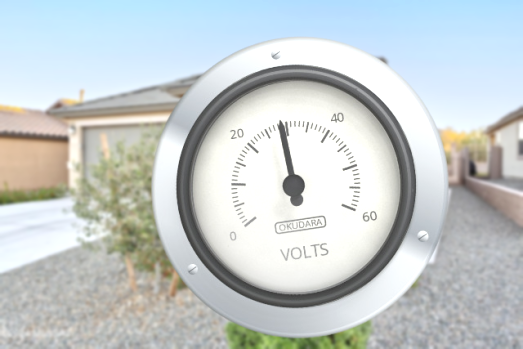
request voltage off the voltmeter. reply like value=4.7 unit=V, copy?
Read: value=29 unit=V
